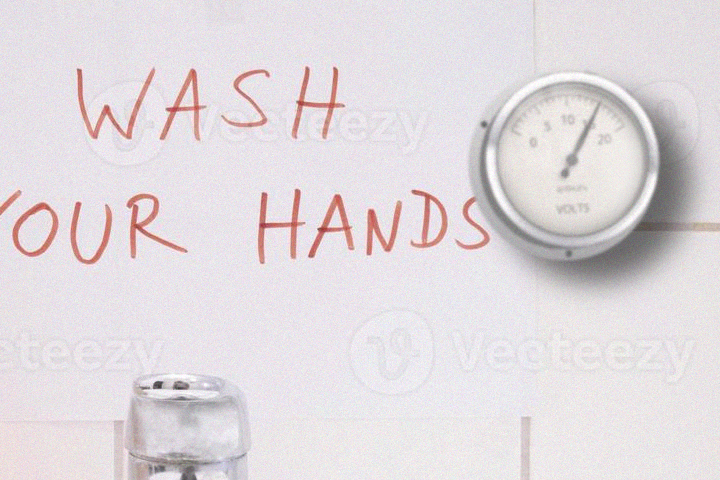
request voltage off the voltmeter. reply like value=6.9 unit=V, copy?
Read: value=15 unit=V
